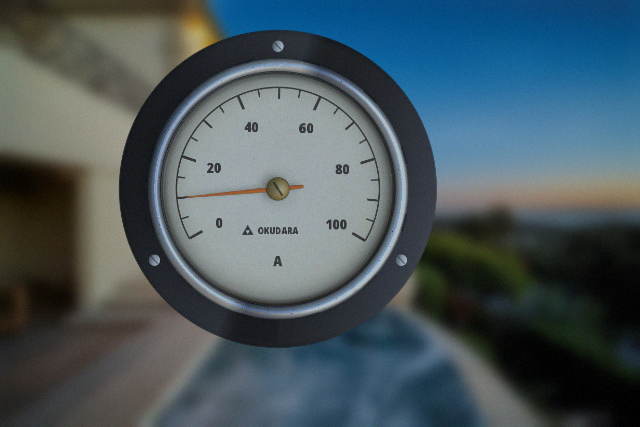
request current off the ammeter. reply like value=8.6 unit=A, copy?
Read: value=10 unit=A
